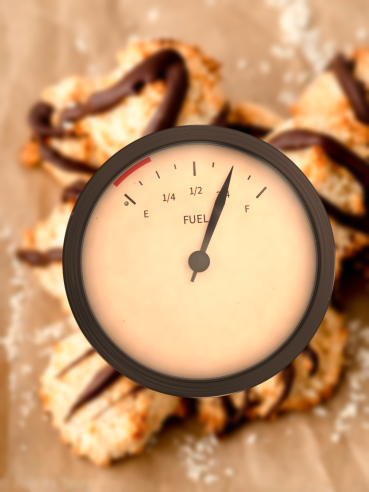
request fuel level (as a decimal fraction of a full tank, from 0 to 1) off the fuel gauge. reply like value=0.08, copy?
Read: value=0.75
